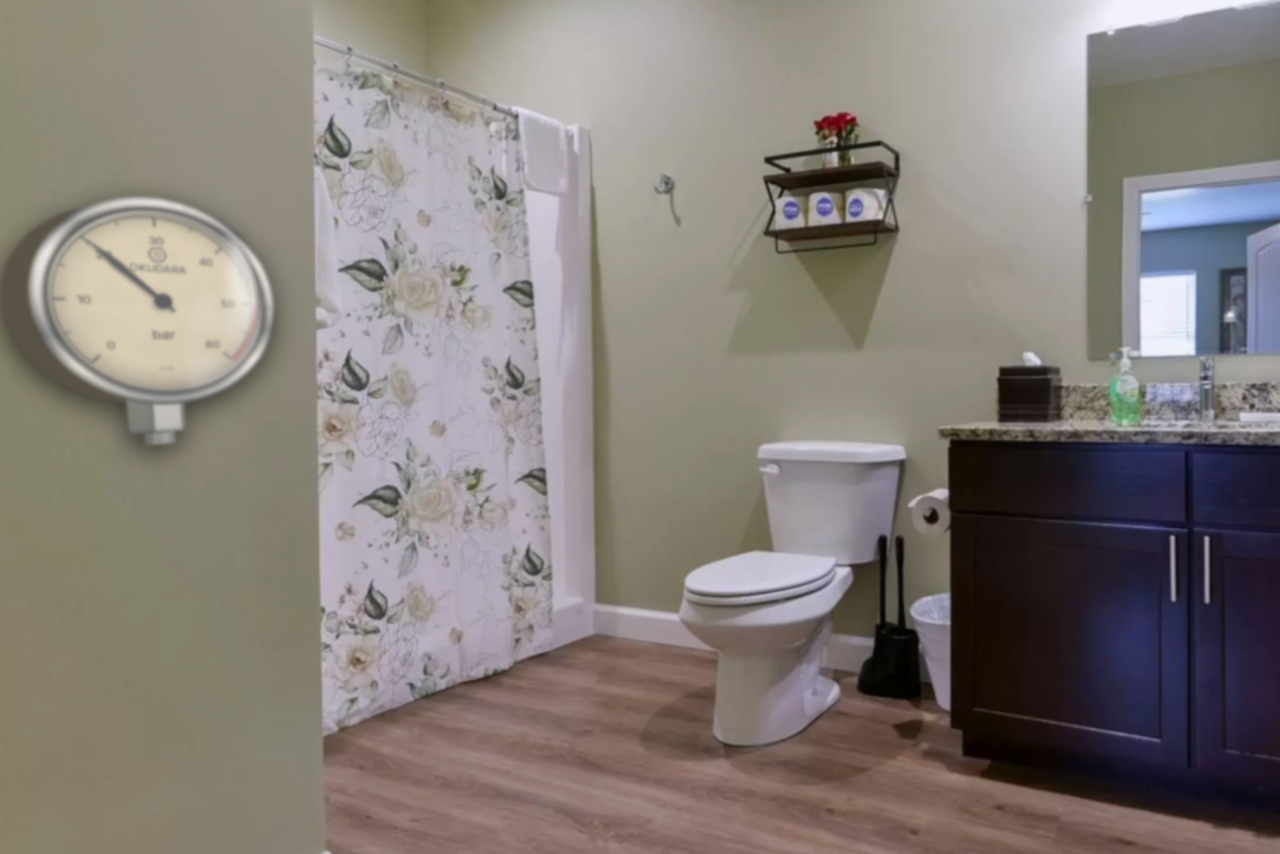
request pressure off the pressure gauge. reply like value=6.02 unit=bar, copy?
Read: value=20 unit=bar
